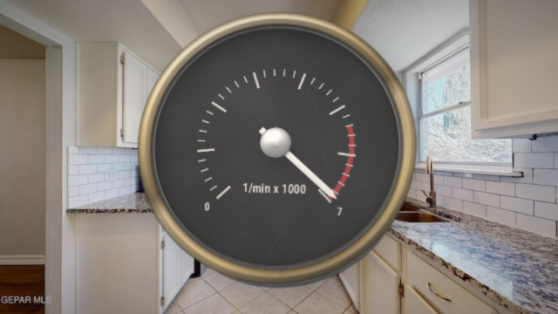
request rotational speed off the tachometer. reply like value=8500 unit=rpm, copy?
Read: value=6900 unit=rpm
